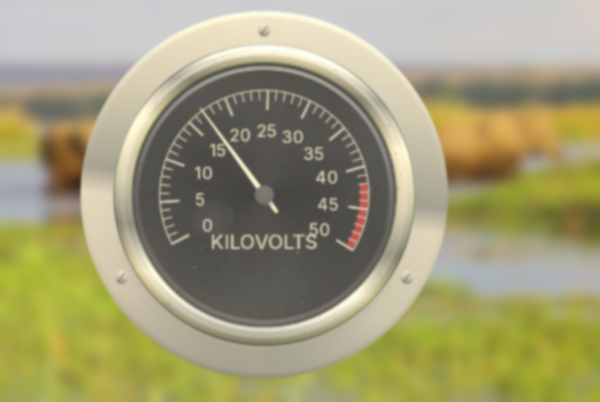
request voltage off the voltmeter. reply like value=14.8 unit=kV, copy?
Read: value=17 unit=kV
